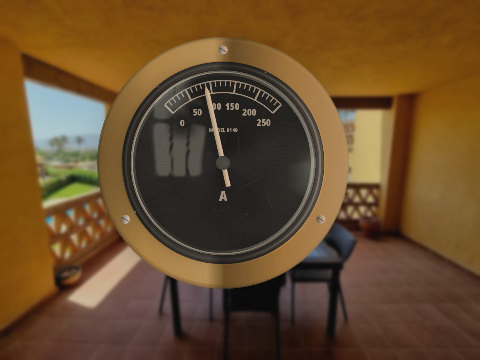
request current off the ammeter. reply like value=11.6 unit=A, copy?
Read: value=90 unit=A
